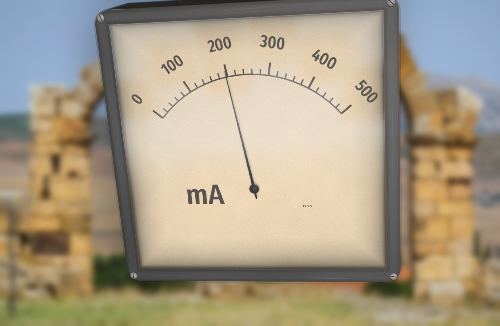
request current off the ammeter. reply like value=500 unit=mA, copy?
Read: value=200 unit=mA
